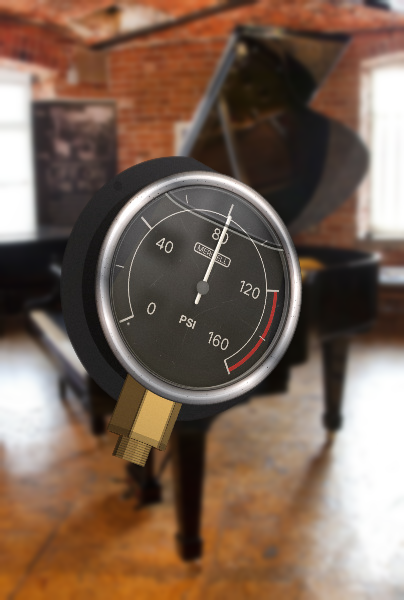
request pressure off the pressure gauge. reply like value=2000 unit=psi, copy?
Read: value=80 unit=psi
